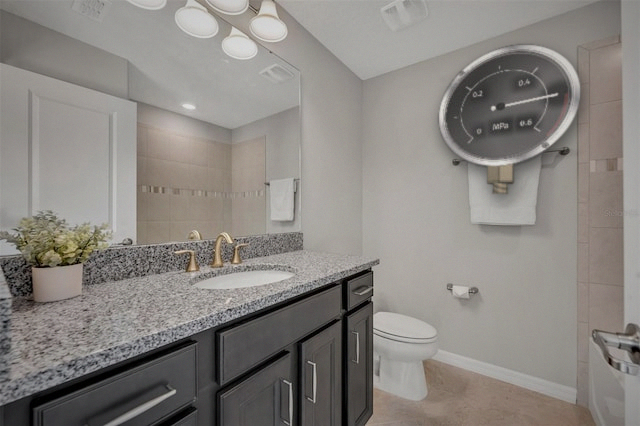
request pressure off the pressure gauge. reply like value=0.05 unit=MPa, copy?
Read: value=0.5 unit=MPa
